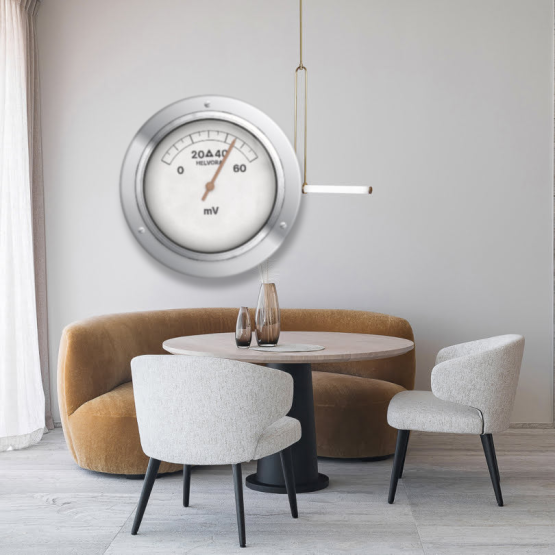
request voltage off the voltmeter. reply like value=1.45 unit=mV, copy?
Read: value=45 unit=mV
